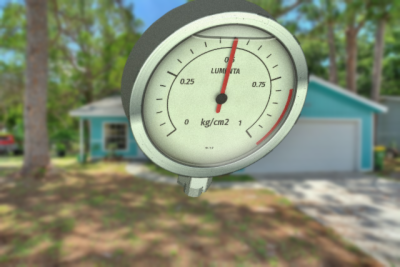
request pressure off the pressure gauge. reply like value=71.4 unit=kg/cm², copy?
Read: value=0.5 unit=kg/cm²
